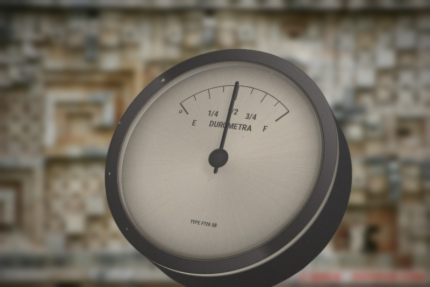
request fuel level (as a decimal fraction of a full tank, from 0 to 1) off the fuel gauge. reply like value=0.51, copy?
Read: value=0.5
